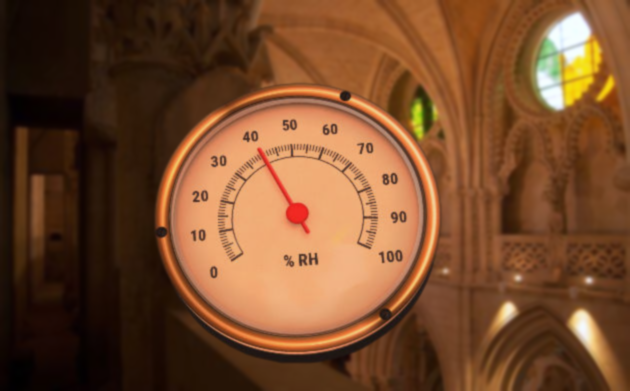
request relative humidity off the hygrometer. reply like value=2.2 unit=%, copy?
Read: value=40 unit=%
